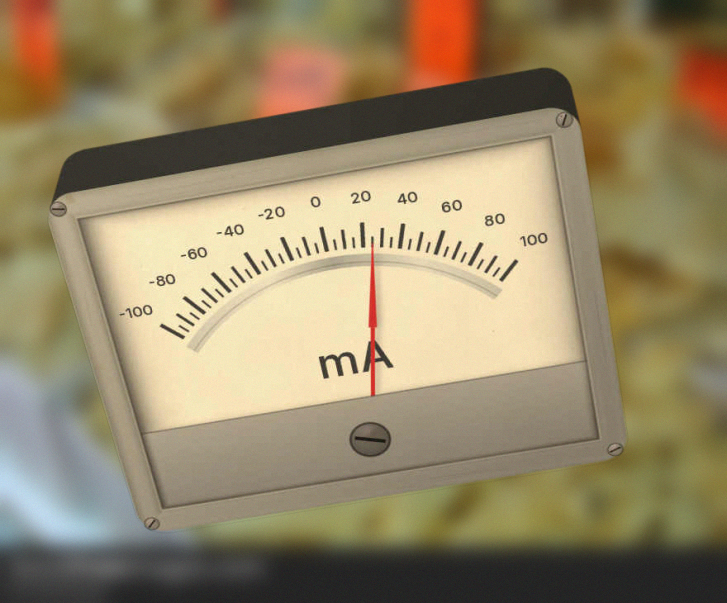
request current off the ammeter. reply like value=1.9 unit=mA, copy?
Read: value=25 unit=mA
